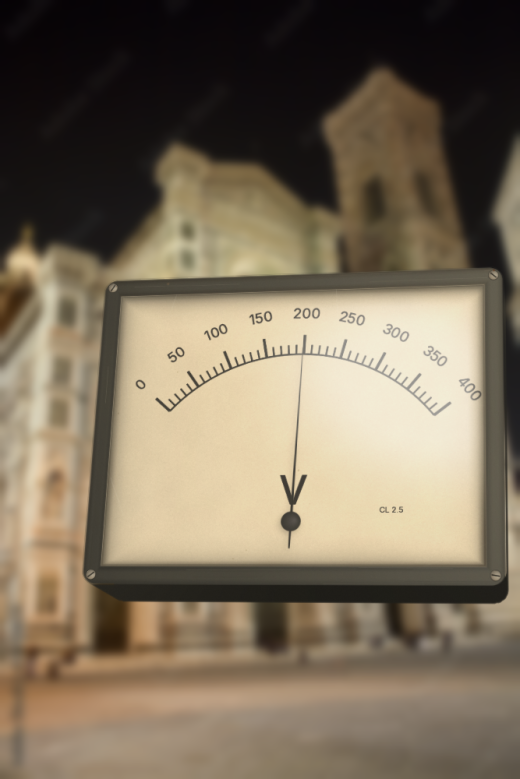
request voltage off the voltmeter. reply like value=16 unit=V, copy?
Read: value=200 unit=V
